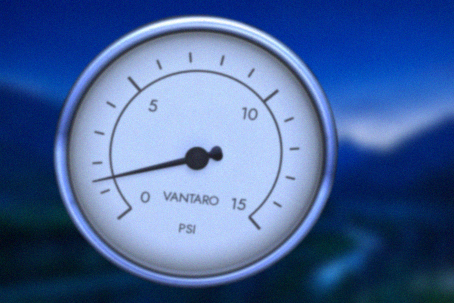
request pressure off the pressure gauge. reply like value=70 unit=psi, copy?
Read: value=1.5 unit=psi
